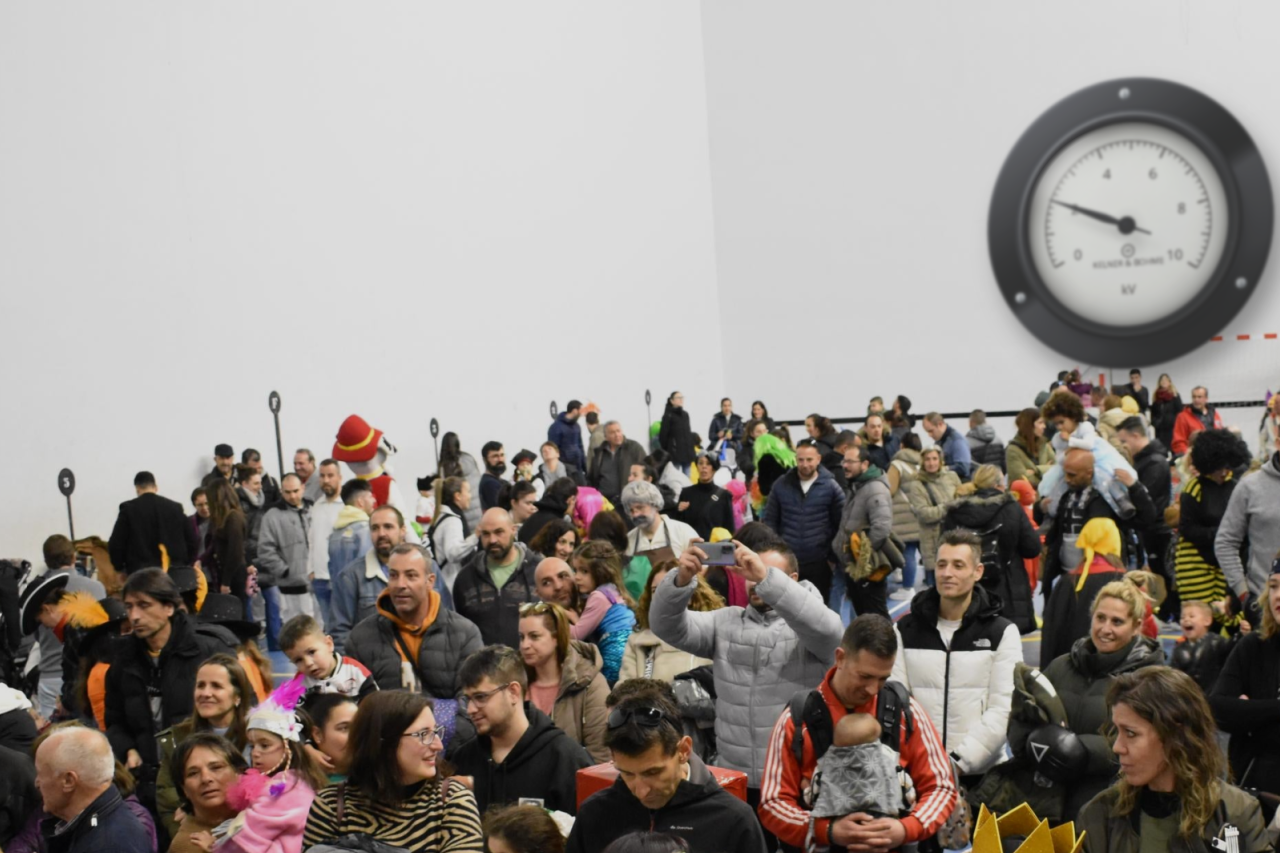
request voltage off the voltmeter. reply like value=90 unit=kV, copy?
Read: value=2 unit=kV
